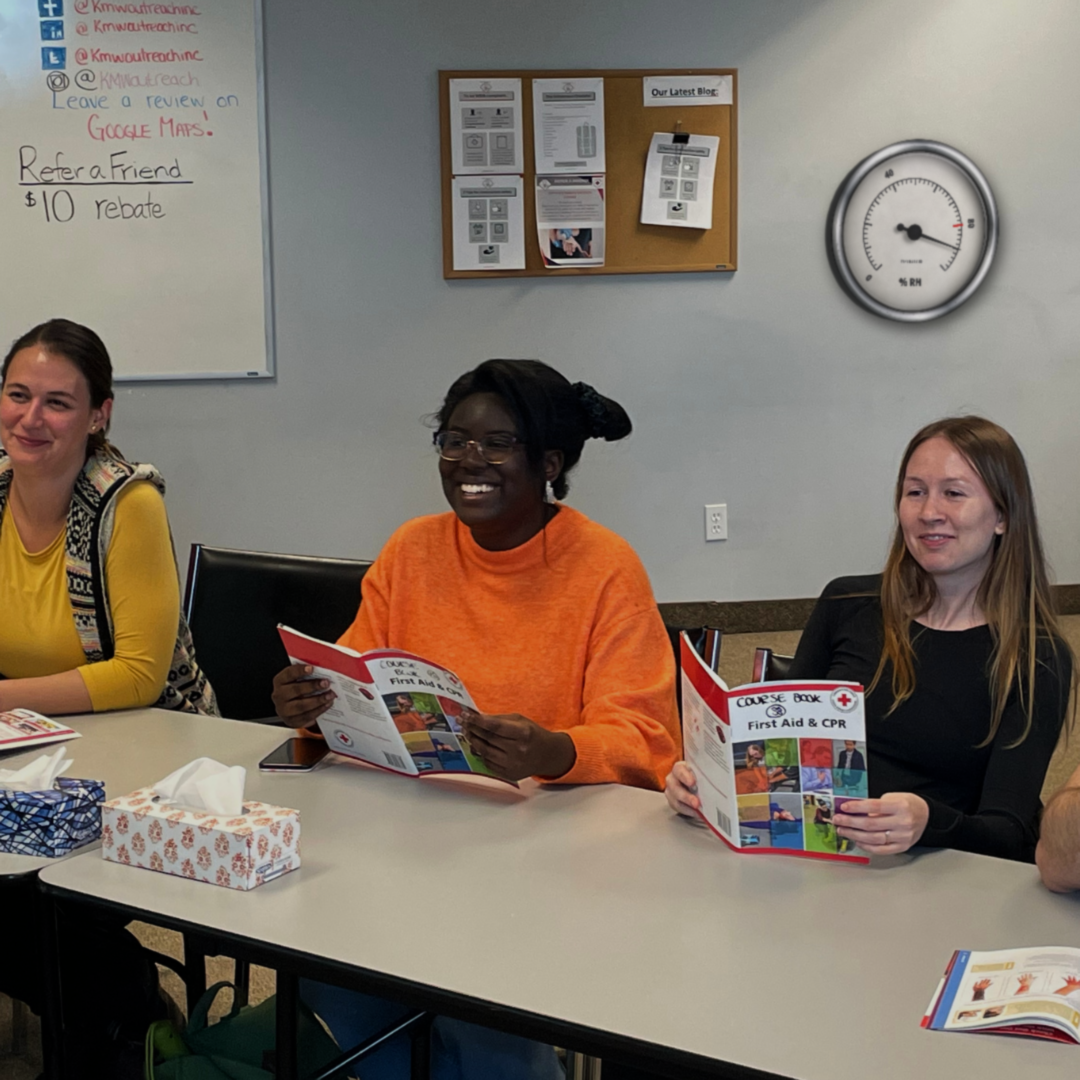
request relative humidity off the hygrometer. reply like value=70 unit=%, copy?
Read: value=90 unit=%
